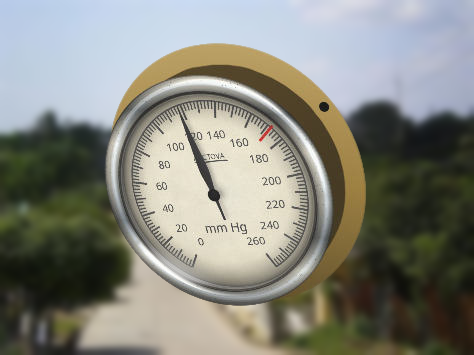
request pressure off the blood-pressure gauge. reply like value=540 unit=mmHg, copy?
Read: value=120 unit=mmHg
